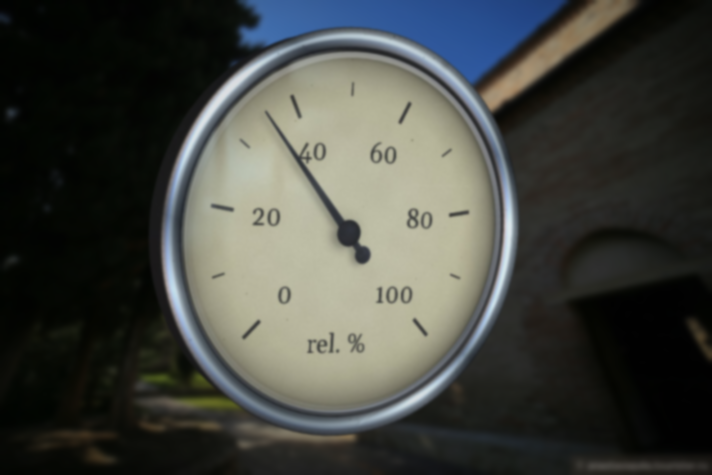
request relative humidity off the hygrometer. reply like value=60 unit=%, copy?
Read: value=35 unit=%
